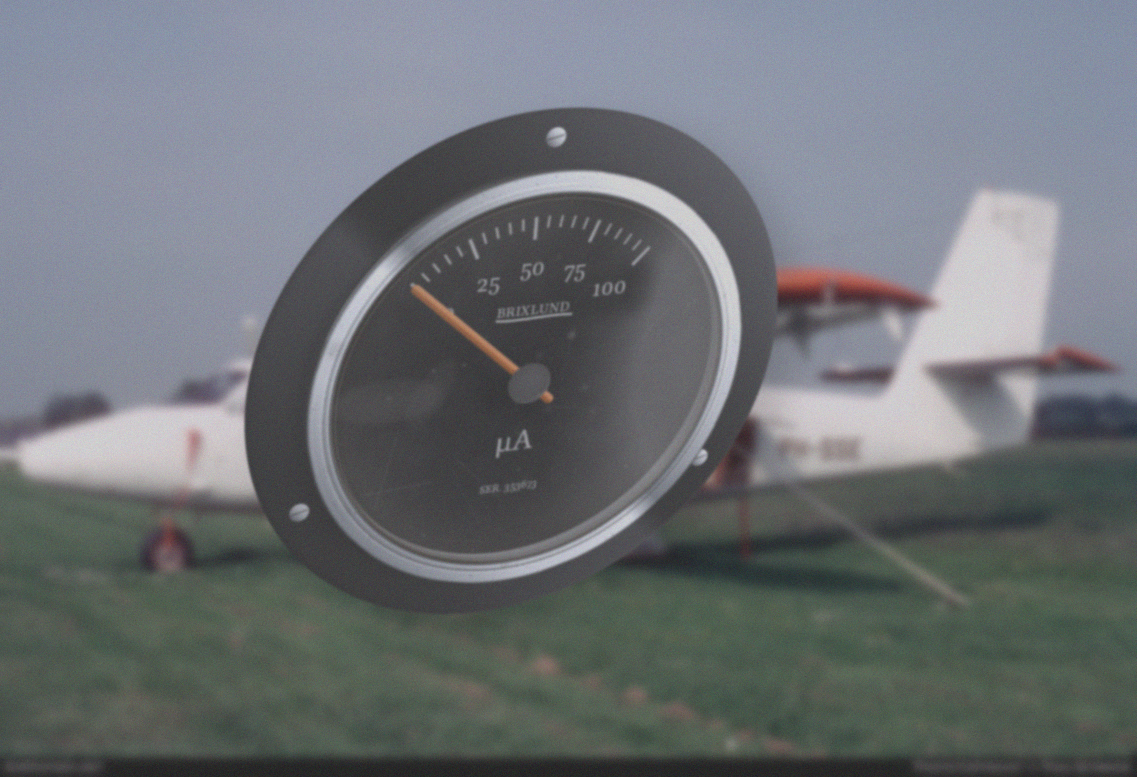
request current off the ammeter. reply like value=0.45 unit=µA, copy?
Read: value=0 unit=µA
